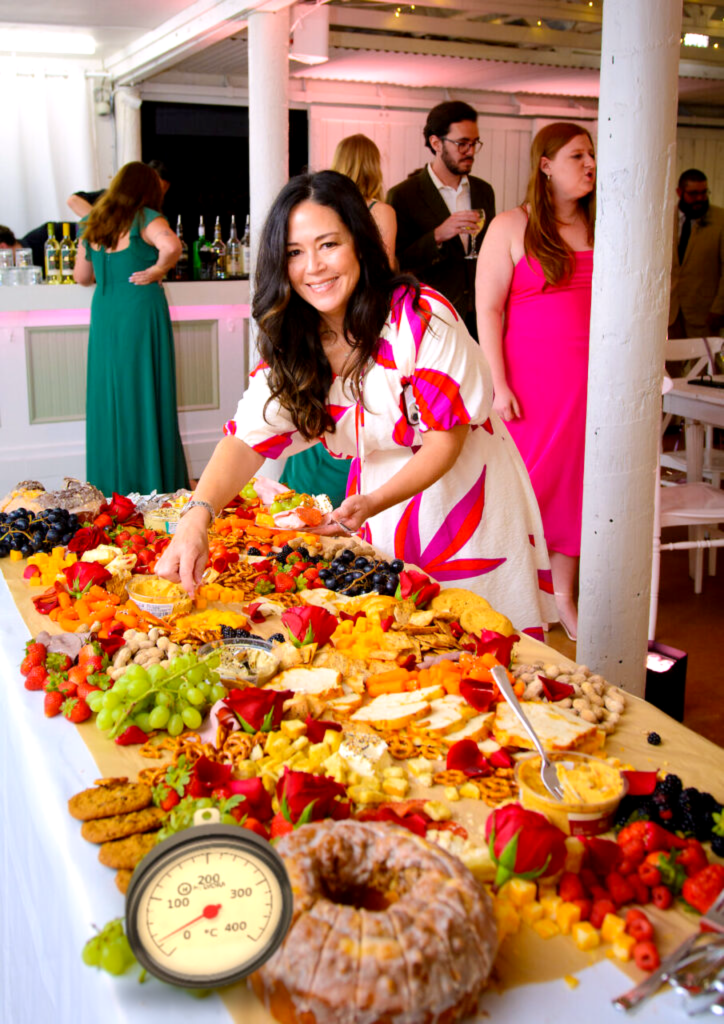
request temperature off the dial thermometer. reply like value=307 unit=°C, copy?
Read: value=30 unit=°C
